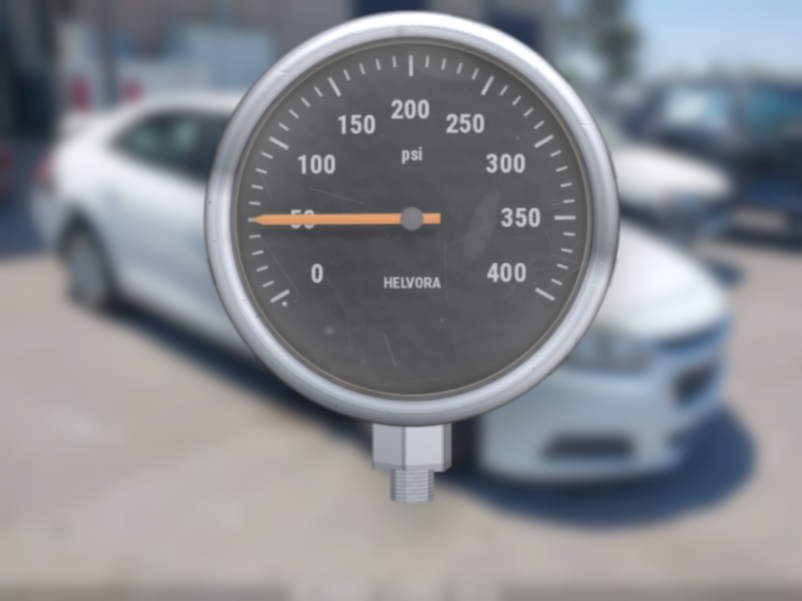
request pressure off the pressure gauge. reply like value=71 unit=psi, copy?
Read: value=50 unit=psi
